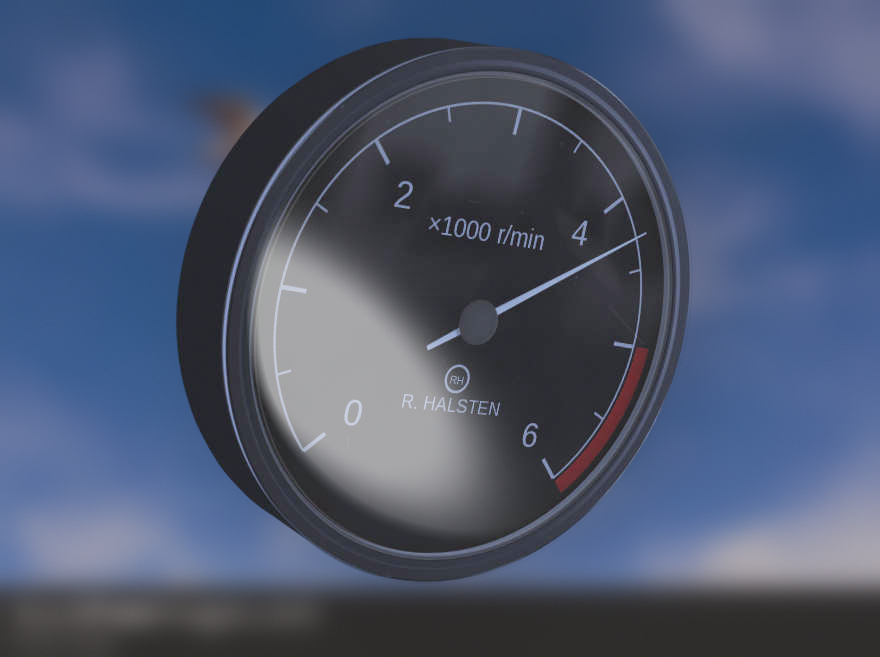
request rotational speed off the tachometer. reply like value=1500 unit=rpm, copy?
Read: value=4250 unit=rpm
